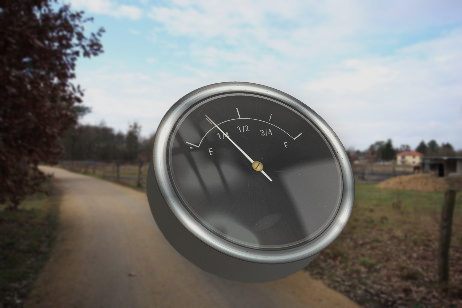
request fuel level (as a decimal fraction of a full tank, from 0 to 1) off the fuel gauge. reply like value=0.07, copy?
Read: value=0.25
